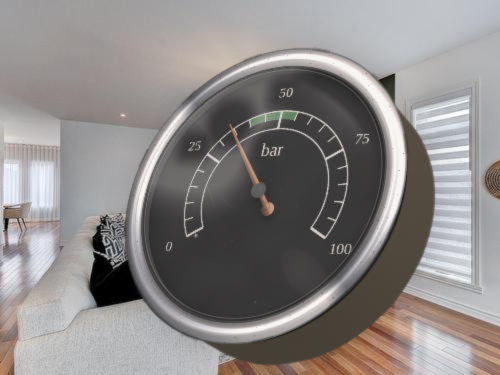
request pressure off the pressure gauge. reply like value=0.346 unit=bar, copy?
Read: value=35 unit=bar
